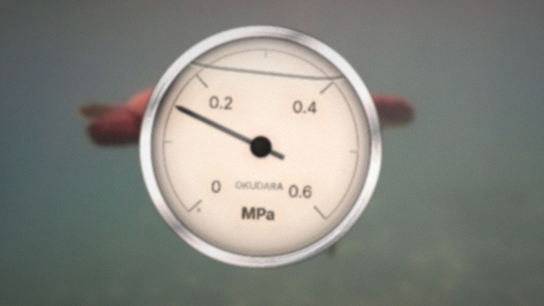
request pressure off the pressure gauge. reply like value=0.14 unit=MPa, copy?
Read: value=0.15 unit=MPa
